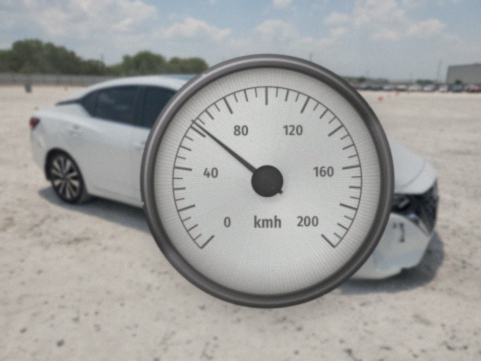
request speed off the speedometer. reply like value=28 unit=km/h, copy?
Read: value=62.5 unit=km/h
